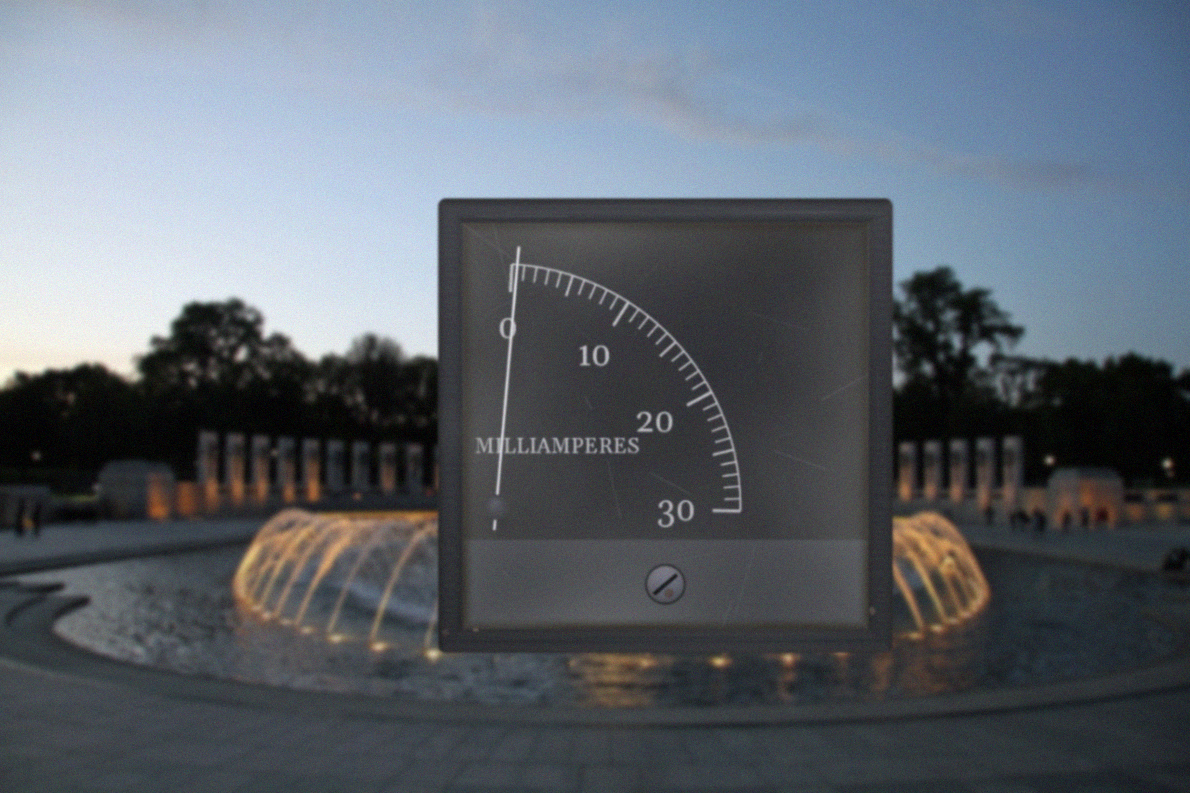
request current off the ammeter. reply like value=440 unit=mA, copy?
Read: value=0.5 unit=mA
